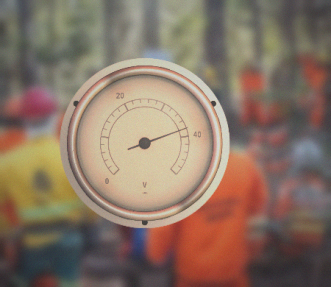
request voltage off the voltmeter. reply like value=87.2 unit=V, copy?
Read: value=38 unit=V
